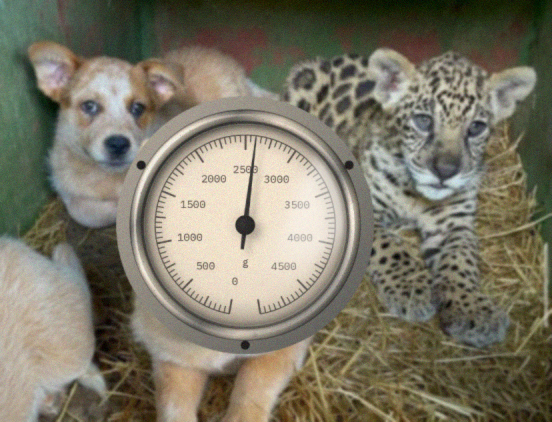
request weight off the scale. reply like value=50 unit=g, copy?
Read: value=2600 unit=g
